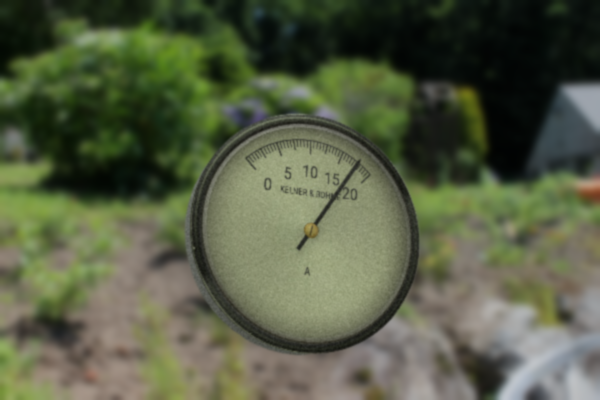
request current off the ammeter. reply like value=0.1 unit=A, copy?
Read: value=17.5 unit=A
